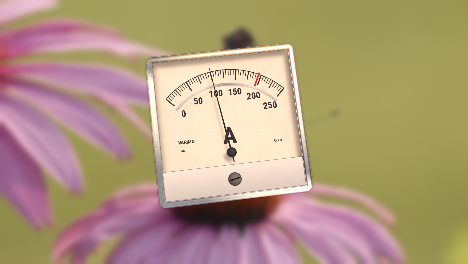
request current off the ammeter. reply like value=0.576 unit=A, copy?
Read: value=100 unit=A
